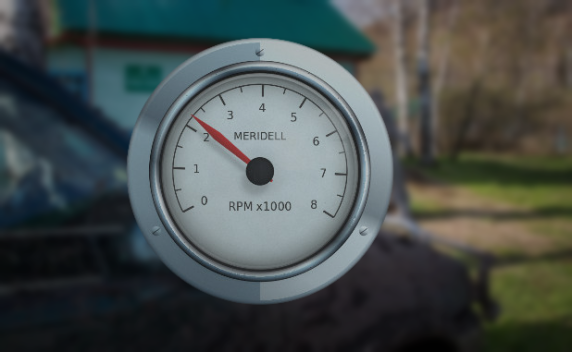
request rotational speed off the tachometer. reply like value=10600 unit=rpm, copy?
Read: value=2250 unit=rpm
